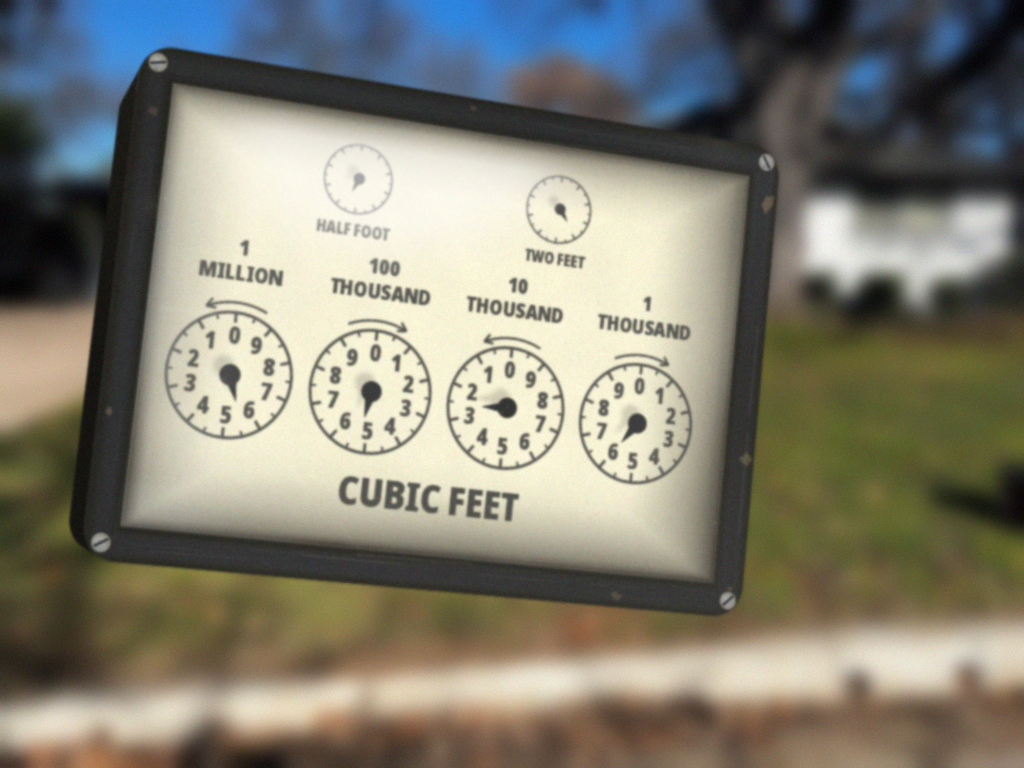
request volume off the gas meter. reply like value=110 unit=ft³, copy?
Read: value=552600 unit=ft³
